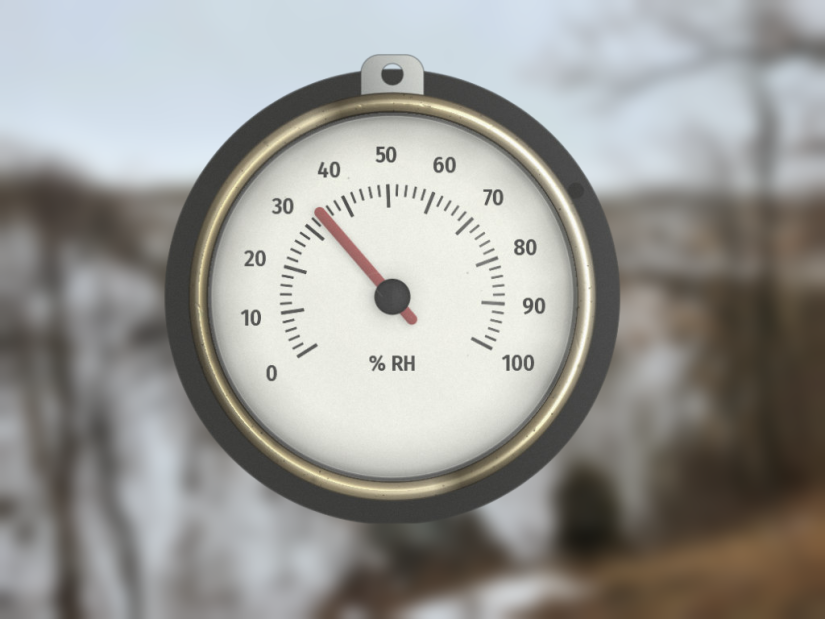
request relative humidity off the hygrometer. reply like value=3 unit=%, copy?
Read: value=34 unit=%
